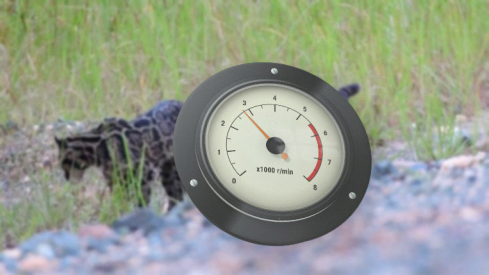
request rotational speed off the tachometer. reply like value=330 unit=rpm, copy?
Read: value=2750 unit=rpm
